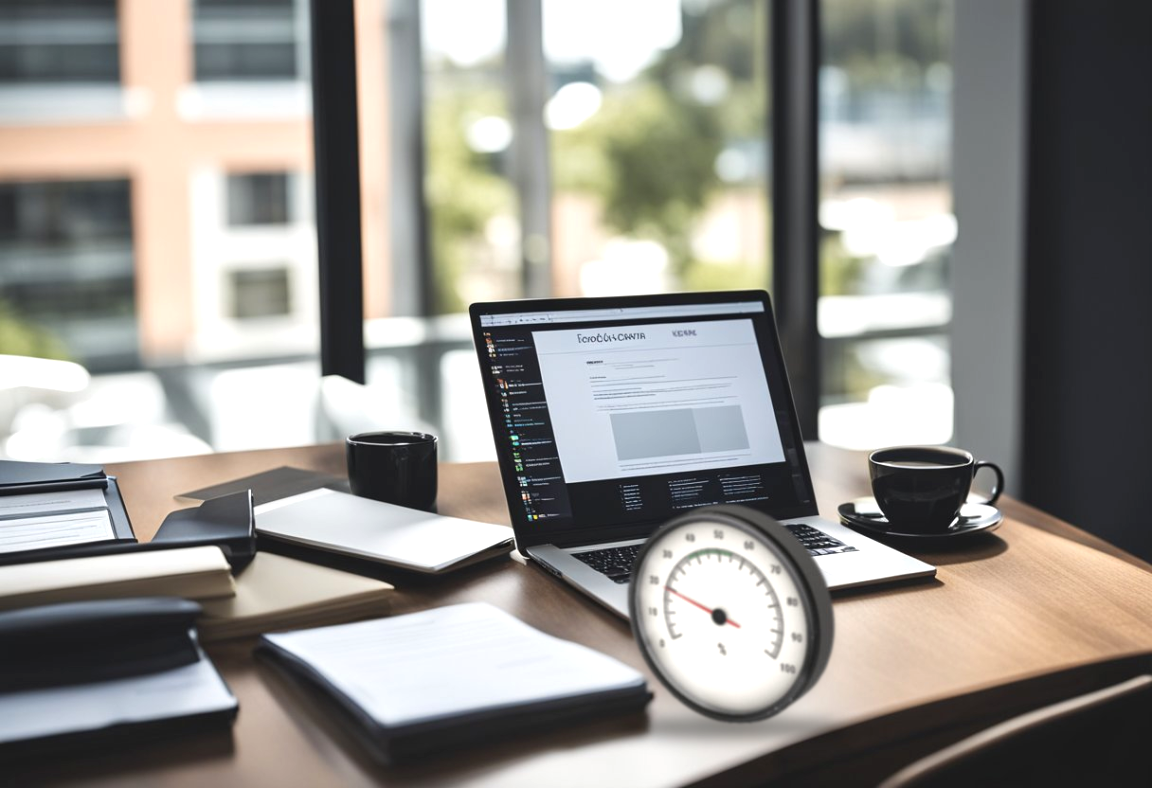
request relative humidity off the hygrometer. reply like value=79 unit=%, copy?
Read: value=20 unit=%
